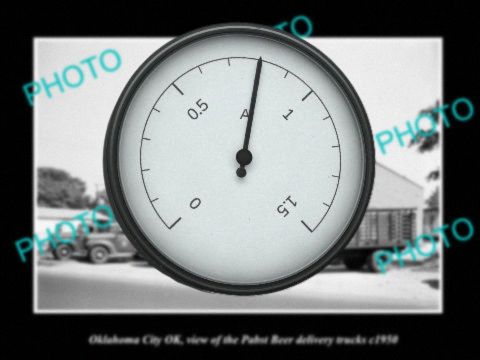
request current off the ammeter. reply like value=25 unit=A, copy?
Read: value=0.8 unit=A
